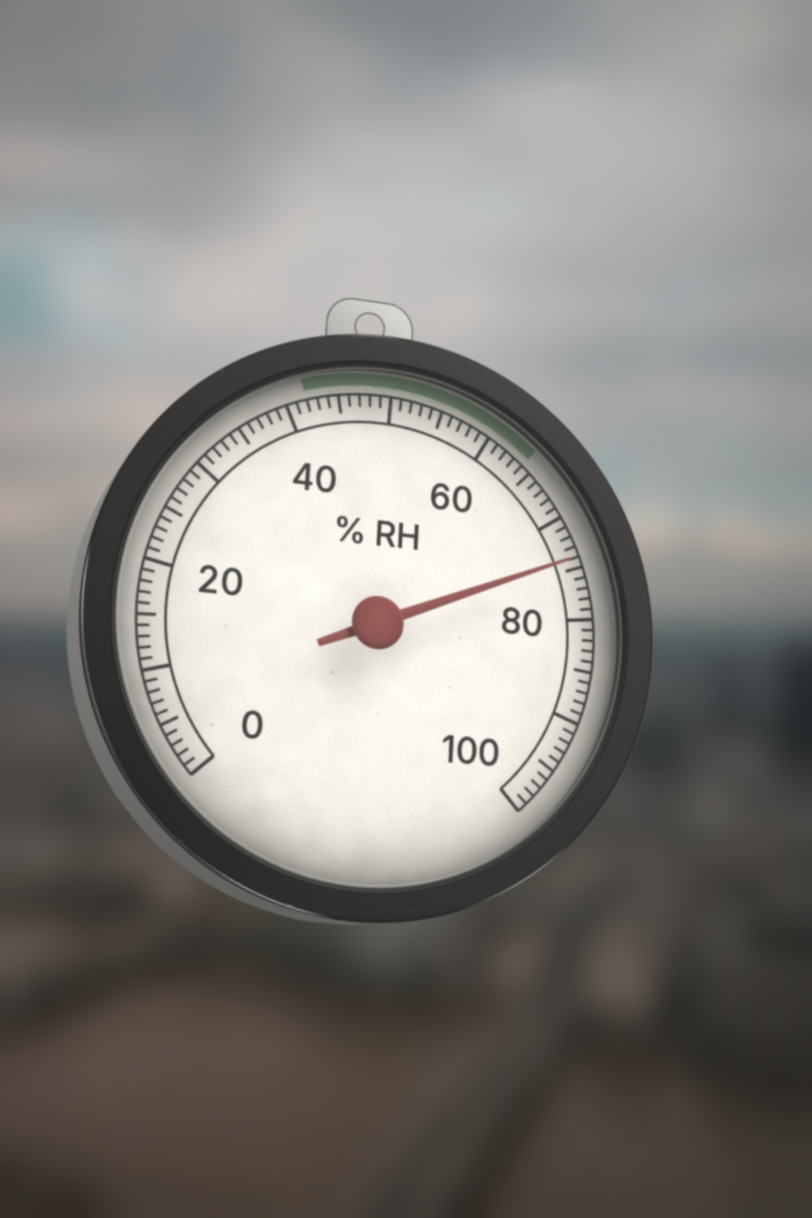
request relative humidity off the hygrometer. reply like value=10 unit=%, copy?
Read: value=74 unit=%
